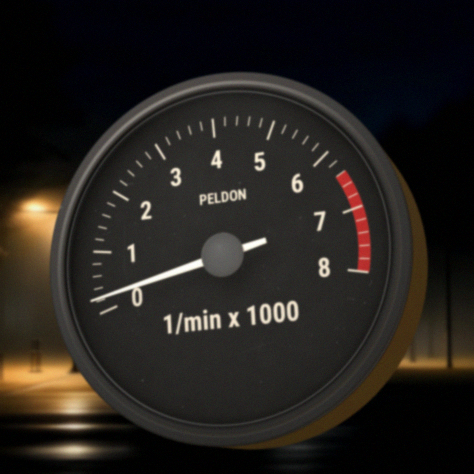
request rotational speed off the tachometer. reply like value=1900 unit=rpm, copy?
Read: value=200 unit=rpm
